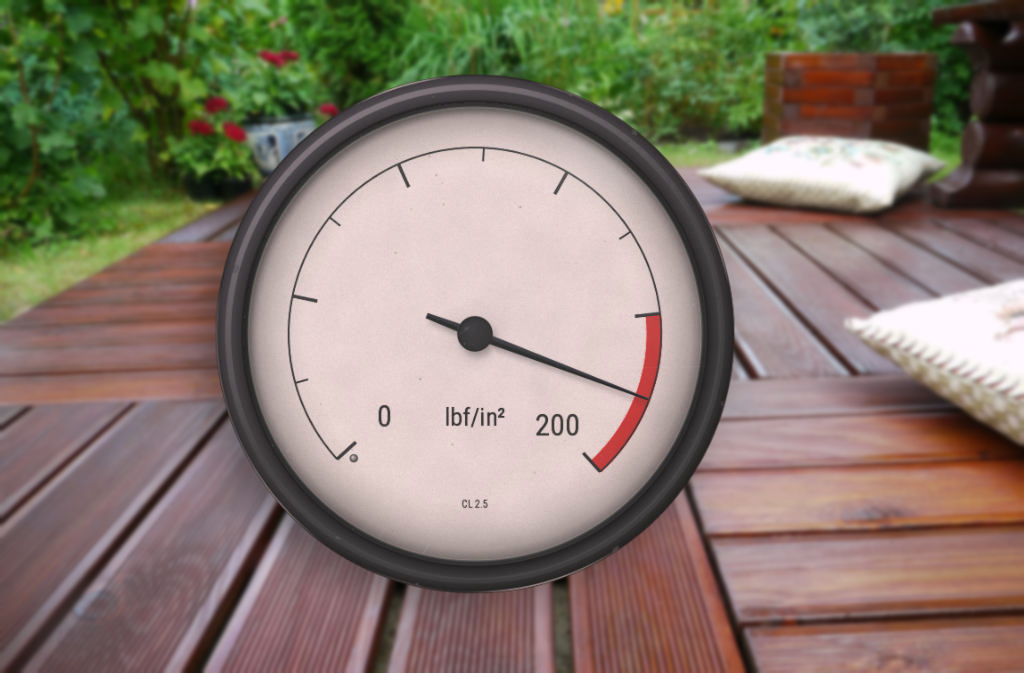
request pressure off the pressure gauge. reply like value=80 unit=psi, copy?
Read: value=180 unit=psi
